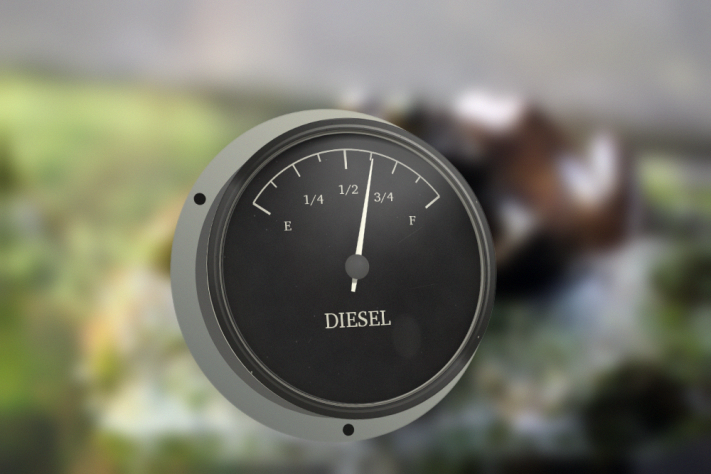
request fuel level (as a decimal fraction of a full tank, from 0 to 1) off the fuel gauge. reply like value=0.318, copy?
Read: value=0.625
